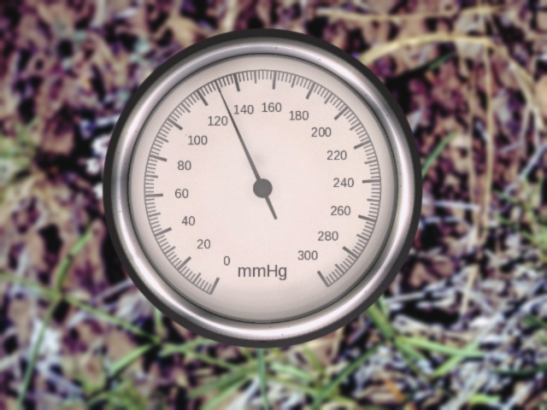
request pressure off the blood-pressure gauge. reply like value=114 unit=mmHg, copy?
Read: value=130 unit=mmHg
